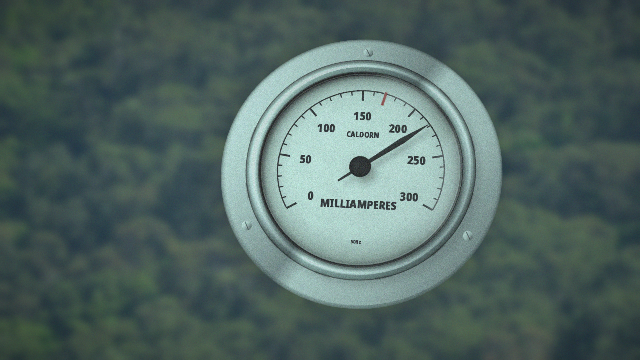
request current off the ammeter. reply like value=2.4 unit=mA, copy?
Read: value=220 unit=mA
